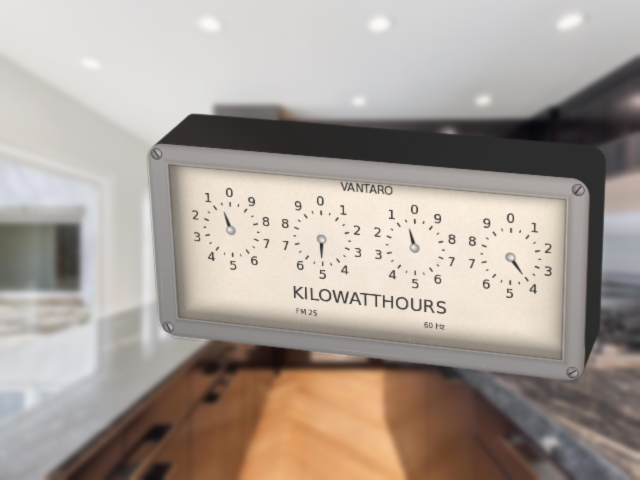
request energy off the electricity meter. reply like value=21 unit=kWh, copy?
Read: value=504 unit=kWh
